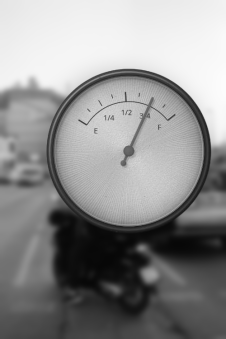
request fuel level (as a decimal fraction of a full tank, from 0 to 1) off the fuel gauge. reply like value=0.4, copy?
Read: value=0.75
